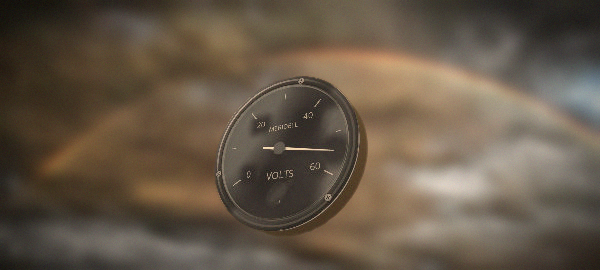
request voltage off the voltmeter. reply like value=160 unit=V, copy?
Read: value=55 unit=V
